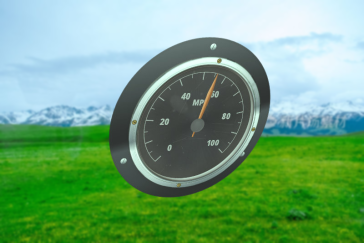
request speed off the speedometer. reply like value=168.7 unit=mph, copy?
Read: value=55 unit=mph
